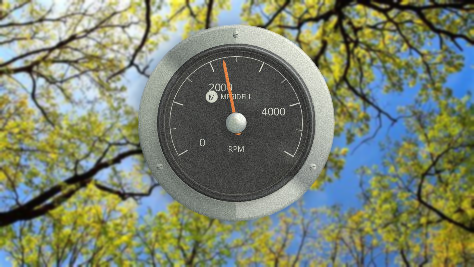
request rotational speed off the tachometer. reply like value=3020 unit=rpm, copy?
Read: value=2250 unit=rpm
